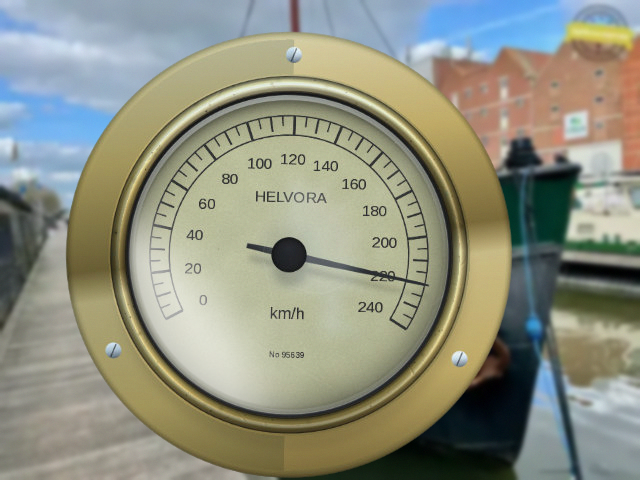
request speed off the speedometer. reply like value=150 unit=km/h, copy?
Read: value=220 unit=km/h
